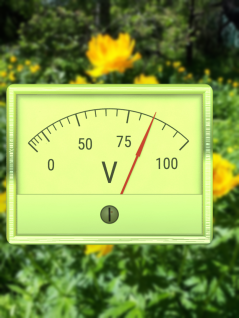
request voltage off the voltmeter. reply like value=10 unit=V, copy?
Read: value=85 unit=V
